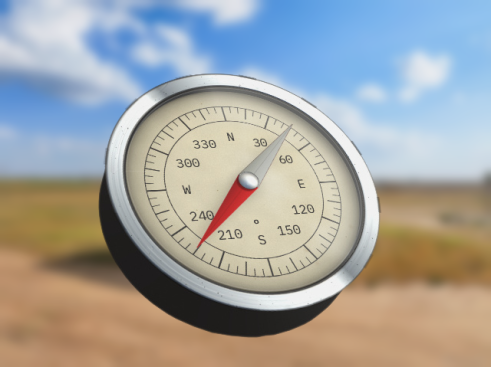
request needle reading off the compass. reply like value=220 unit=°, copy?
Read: value=225 unit=°
